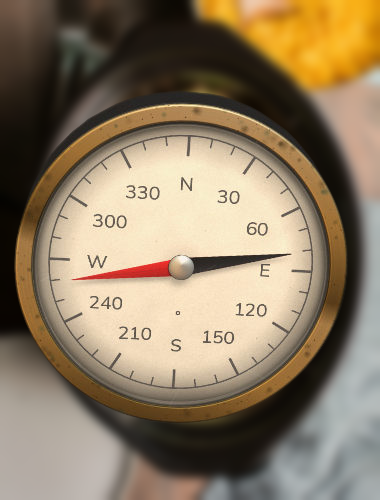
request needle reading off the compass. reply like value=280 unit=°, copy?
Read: value=260 unit=°
